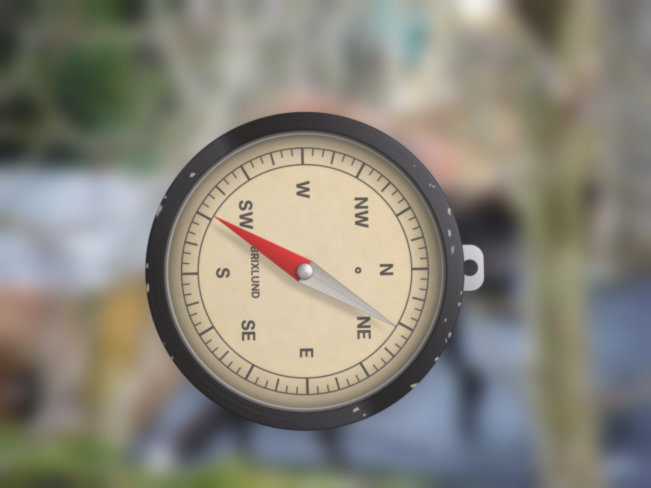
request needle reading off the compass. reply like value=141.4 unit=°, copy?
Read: value=212.5 unit=°
